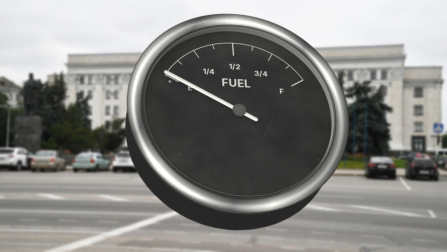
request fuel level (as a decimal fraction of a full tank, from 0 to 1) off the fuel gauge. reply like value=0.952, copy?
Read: value=0
